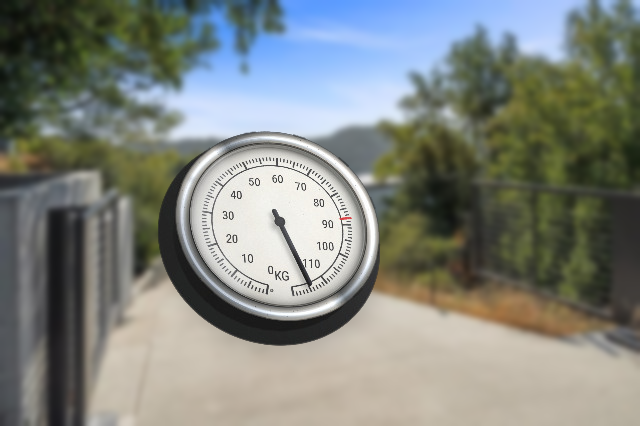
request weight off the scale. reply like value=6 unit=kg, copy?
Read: value=115 unit=kg
